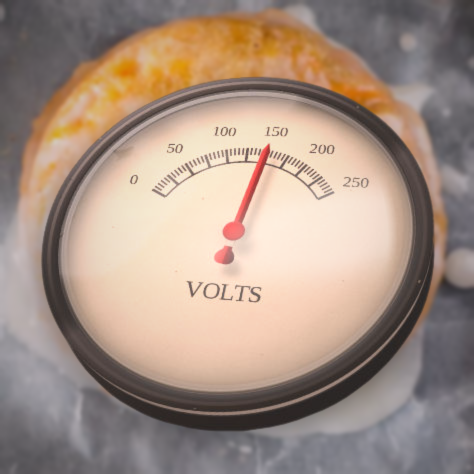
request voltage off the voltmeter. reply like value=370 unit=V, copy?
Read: value=150 unit=V
